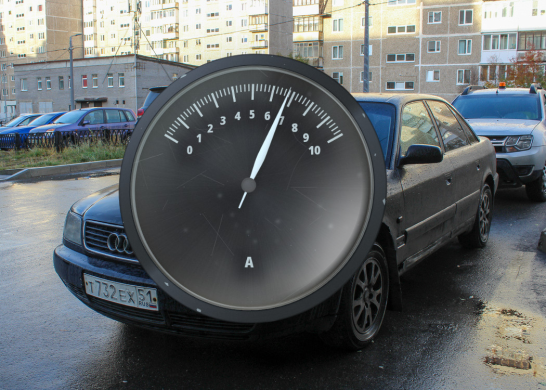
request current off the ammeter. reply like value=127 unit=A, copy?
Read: value=6.8 unit=A
